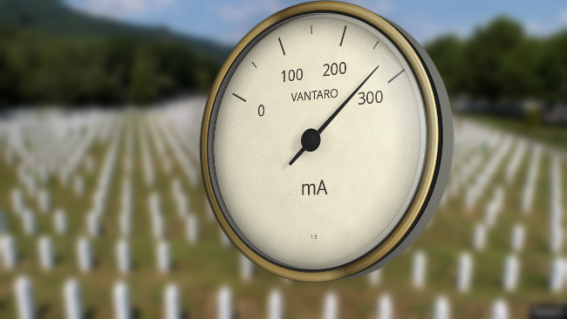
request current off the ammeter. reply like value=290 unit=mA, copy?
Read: value=275 unit=mA
